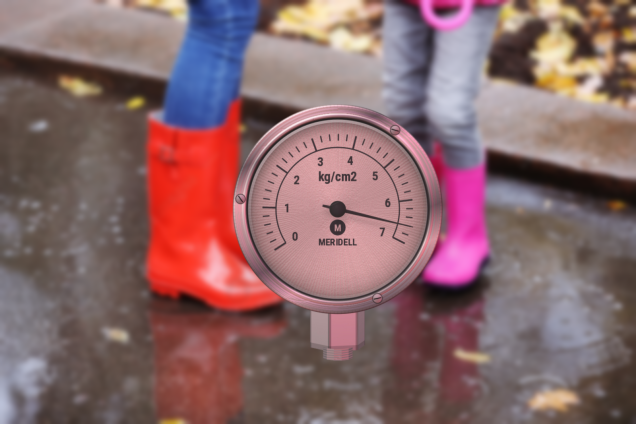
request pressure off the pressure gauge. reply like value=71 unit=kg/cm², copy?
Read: value=6.6 unit=kg/cm²
